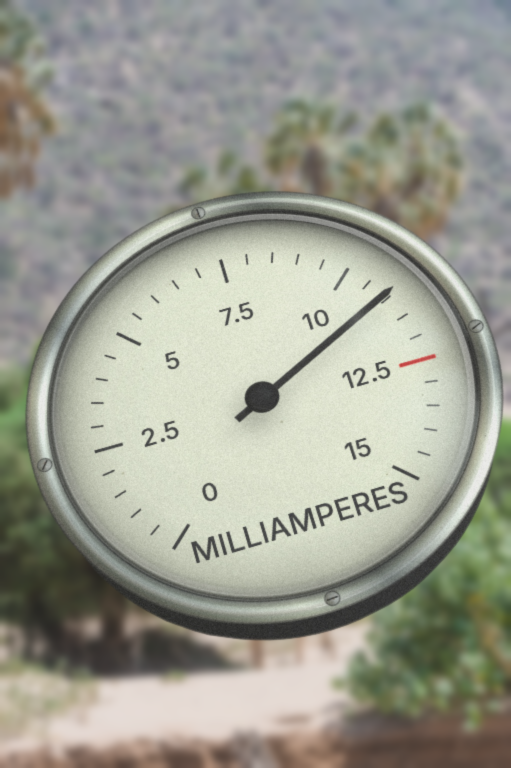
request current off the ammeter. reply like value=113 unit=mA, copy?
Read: value=11 unit=mA
